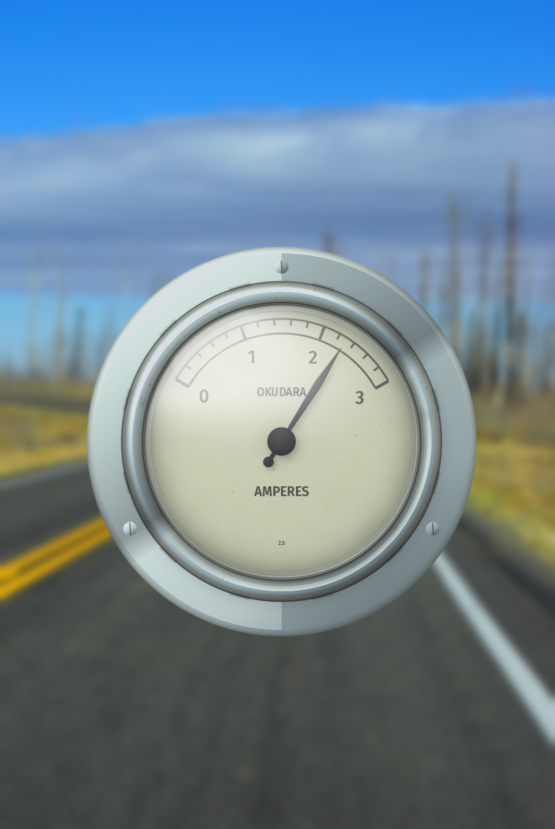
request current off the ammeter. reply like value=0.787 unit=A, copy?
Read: value=2.3 unit=A
